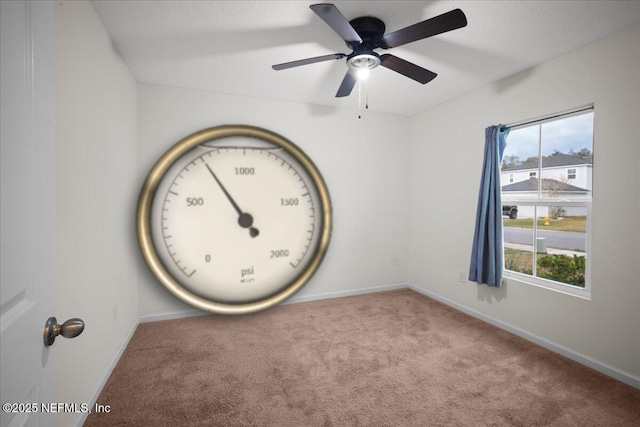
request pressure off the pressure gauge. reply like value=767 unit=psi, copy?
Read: value=750 unit=psi
